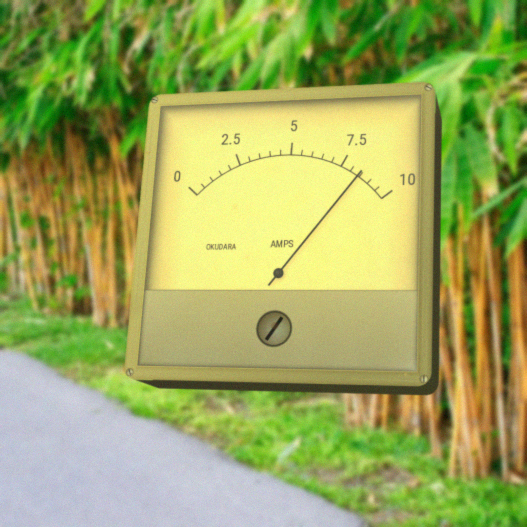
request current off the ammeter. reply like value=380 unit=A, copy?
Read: value=8.5 unit=A
